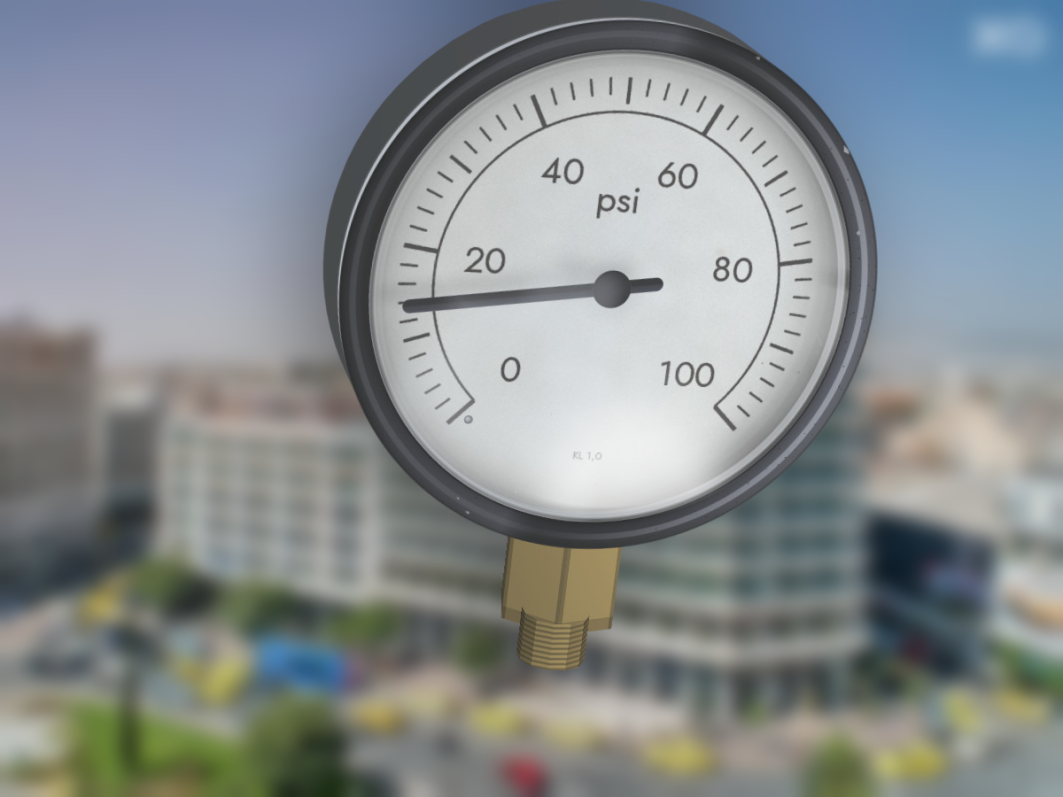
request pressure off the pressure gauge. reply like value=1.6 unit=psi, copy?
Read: value=14 unit=psi
